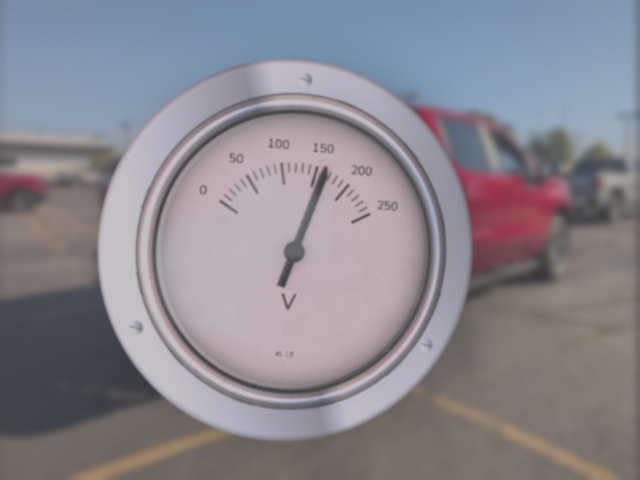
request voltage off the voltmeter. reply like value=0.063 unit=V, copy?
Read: value=160 unit=V
